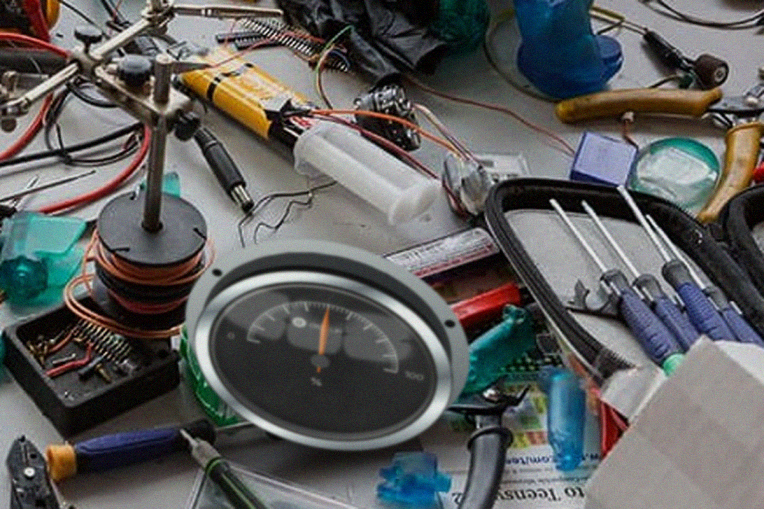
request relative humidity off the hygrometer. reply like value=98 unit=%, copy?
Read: value=50 unit=%
